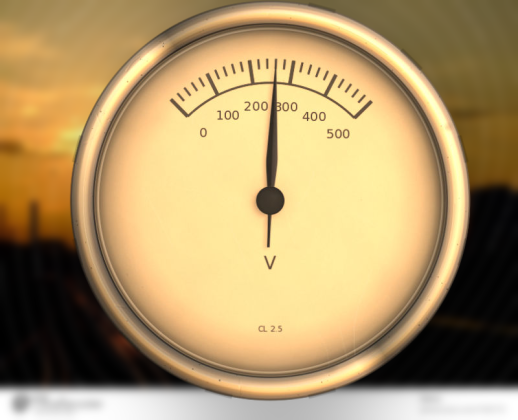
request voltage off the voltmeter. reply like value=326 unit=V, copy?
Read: value=260 unit=V
